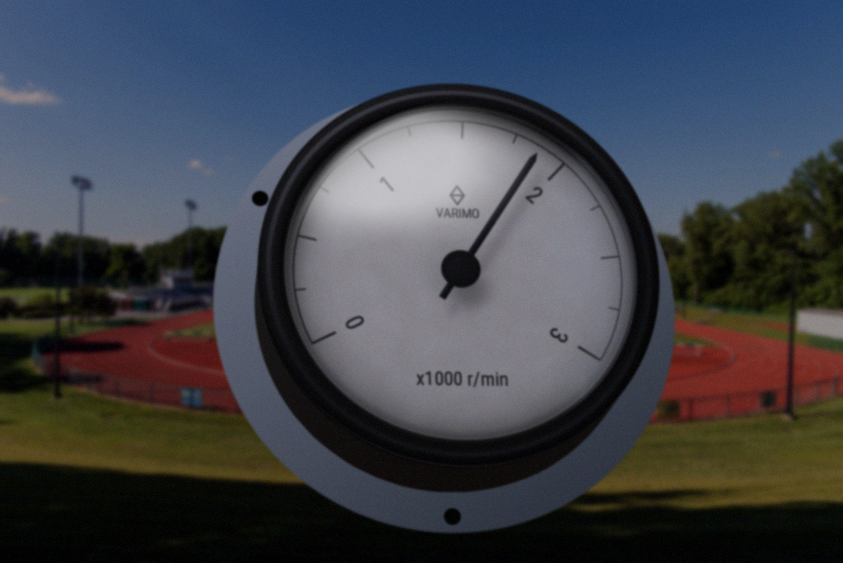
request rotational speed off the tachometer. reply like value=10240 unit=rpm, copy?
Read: value=1875 unit=rpm
